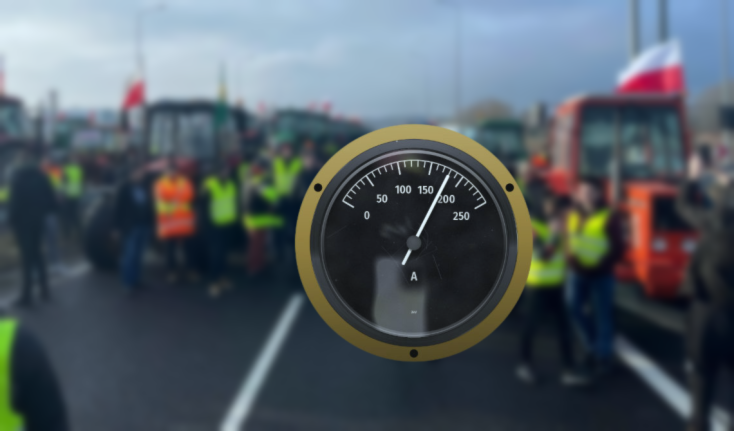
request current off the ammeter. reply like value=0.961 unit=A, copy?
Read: value=180 unit=A
